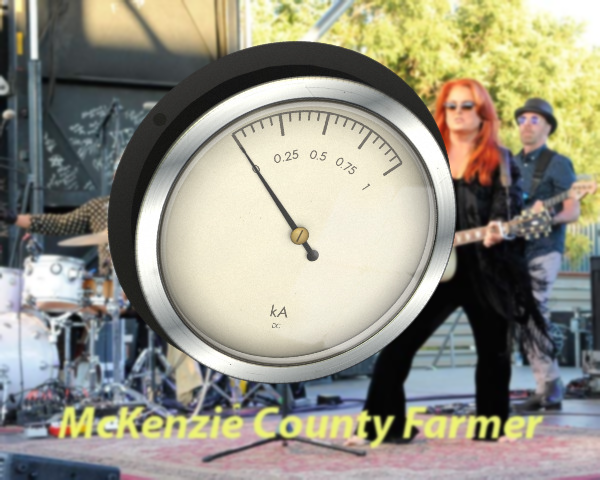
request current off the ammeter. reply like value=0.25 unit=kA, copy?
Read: value=0 unit=kA
